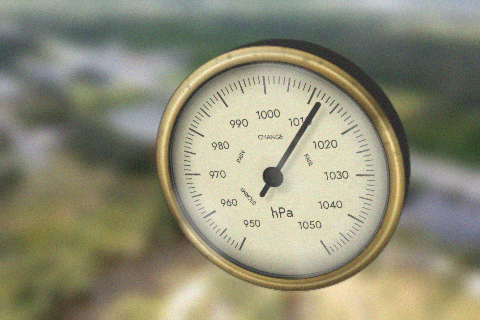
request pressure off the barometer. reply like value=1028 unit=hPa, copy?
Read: value=1012 unit=hPa
